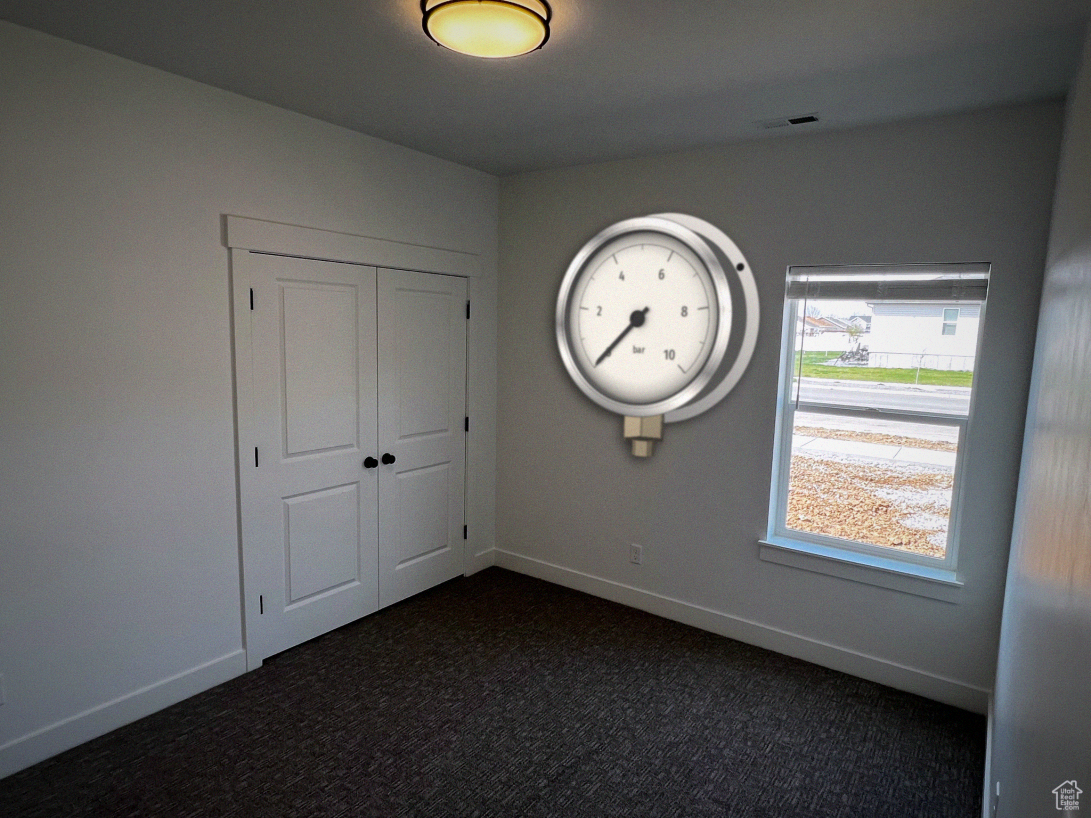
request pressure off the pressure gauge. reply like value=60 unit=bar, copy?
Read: value=0 unit=bar
